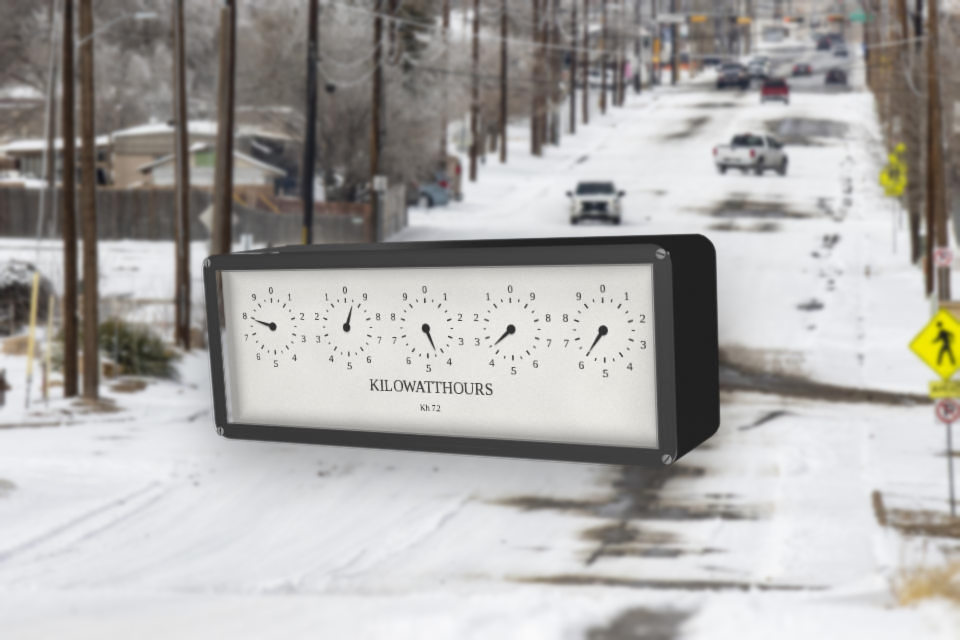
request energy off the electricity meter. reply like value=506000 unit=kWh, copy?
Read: value=79436 unit=kWh
